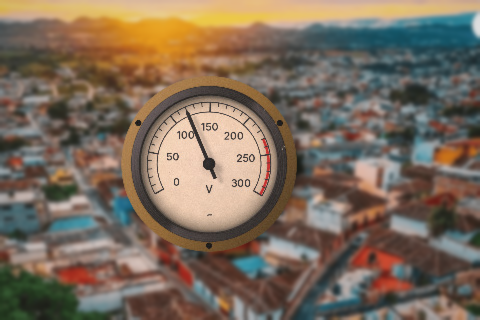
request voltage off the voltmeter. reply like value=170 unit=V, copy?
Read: value=120 unit=V
